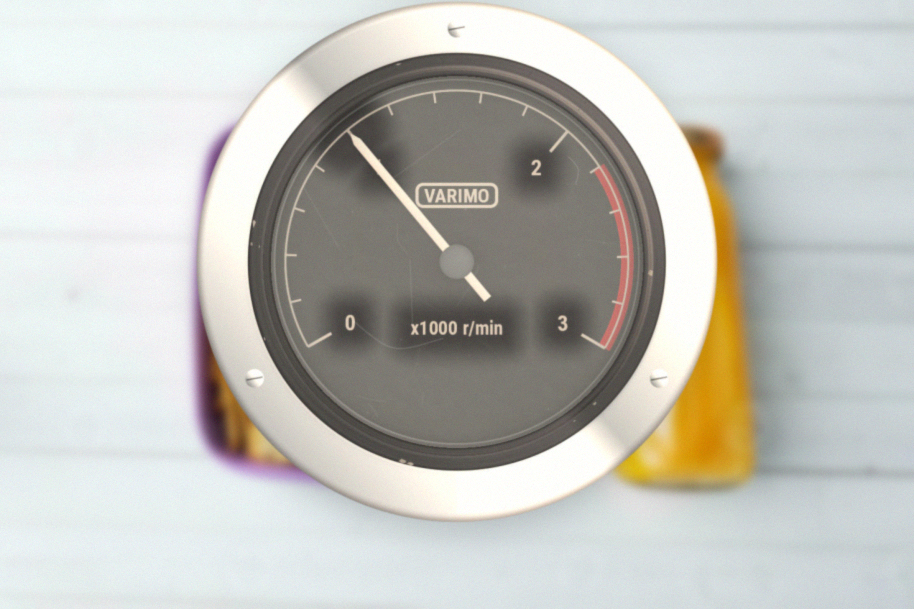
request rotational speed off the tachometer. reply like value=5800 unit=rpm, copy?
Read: value=1000 unit=rpm
